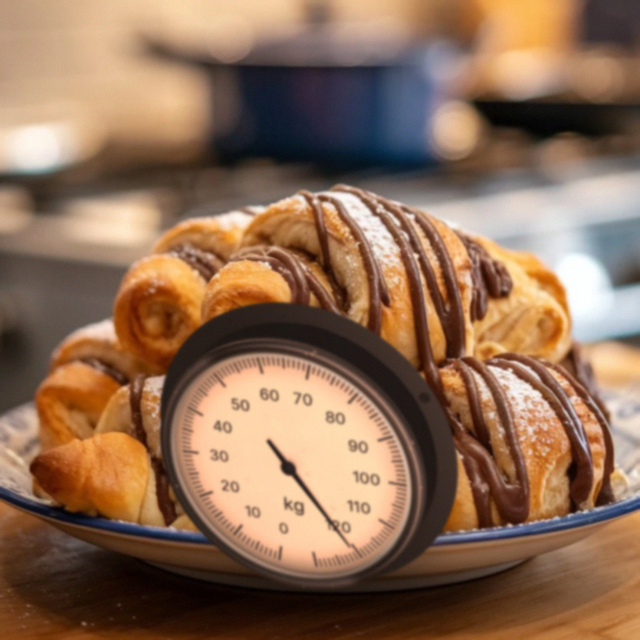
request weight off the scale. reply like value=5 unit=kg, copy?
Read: value=120 unit=kg
